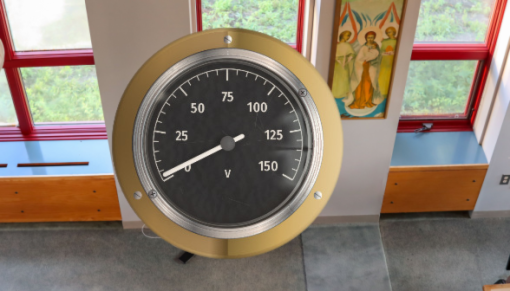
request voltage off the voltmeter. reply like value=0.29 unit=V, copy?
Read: value=2.5 unit=V
